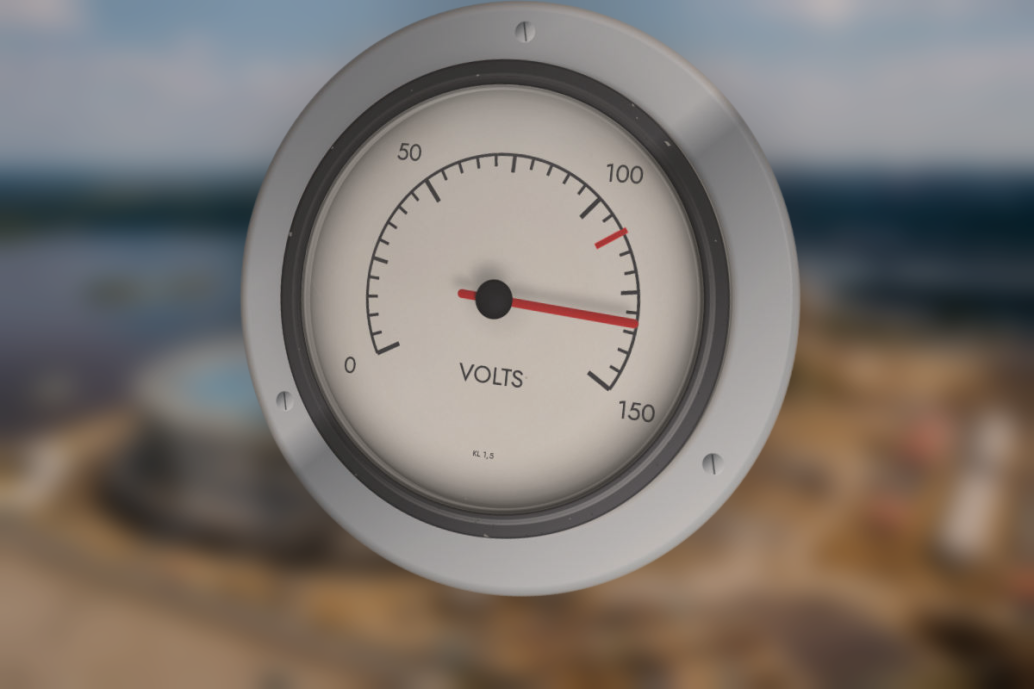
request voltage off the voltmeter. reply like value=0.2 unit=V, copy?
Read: value=132.5 unit=V
